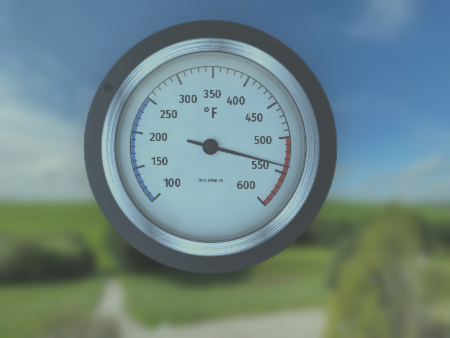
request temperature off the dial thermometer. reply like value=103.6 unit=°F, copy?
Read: value=540 unit=°F
